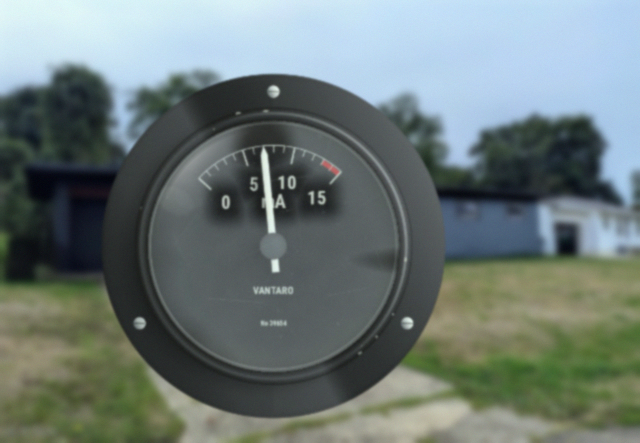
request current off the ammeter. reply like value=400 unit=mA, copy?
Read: value=7 unit=mA
